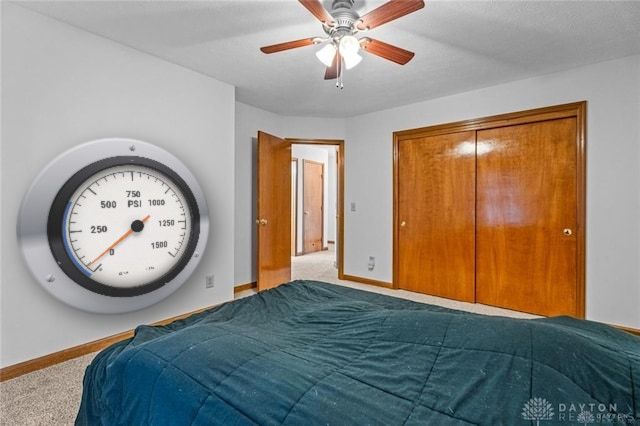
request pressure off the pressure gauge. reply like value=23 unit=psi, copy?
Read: value=50 unit=psi
